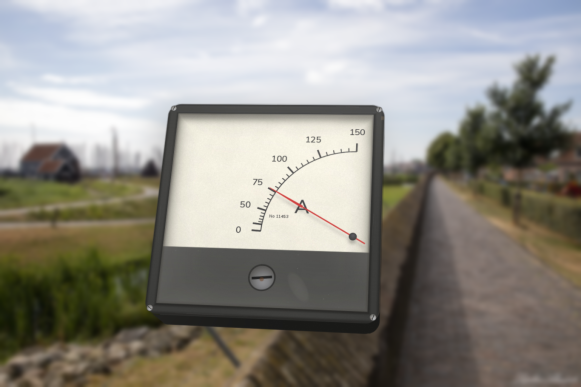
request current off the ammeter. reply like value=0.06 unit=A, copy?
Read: value=75 unit=A
